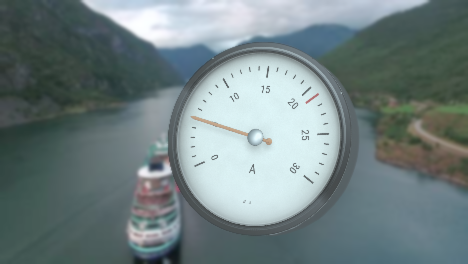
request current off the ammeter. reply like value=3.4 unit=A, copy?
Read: value=5 unit=A
